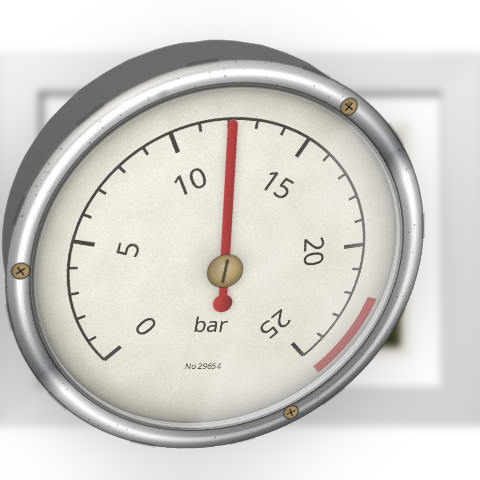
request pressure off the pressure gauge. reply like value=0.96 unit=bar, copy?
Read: value=12 unit=bar
